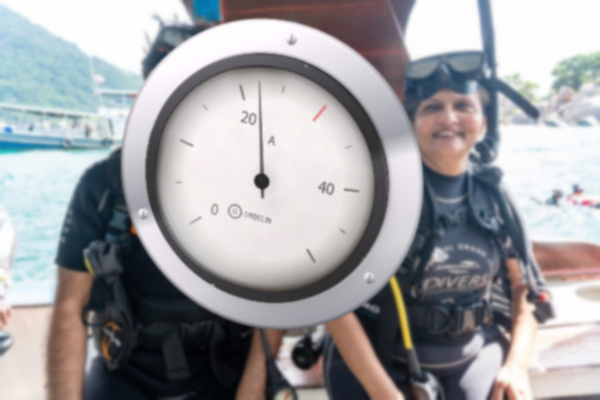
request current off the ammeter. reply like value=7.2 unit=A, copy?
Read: value=22.5 unit=A
